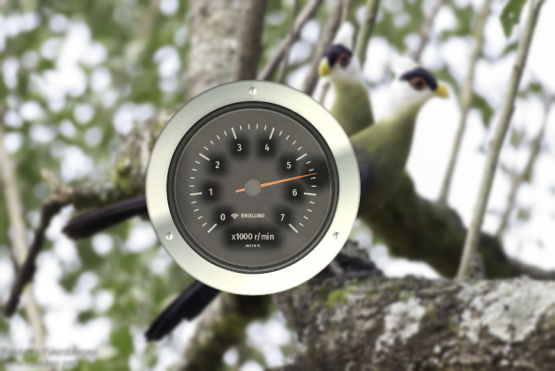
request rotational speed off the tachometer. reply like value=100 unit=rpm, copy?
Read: value=5500 unit=rpm
